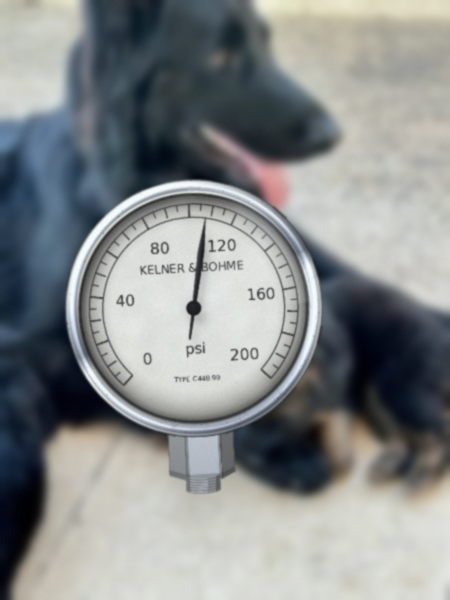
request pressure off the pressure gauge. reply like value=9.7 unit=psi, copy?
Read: value=107.5 unit=psi
